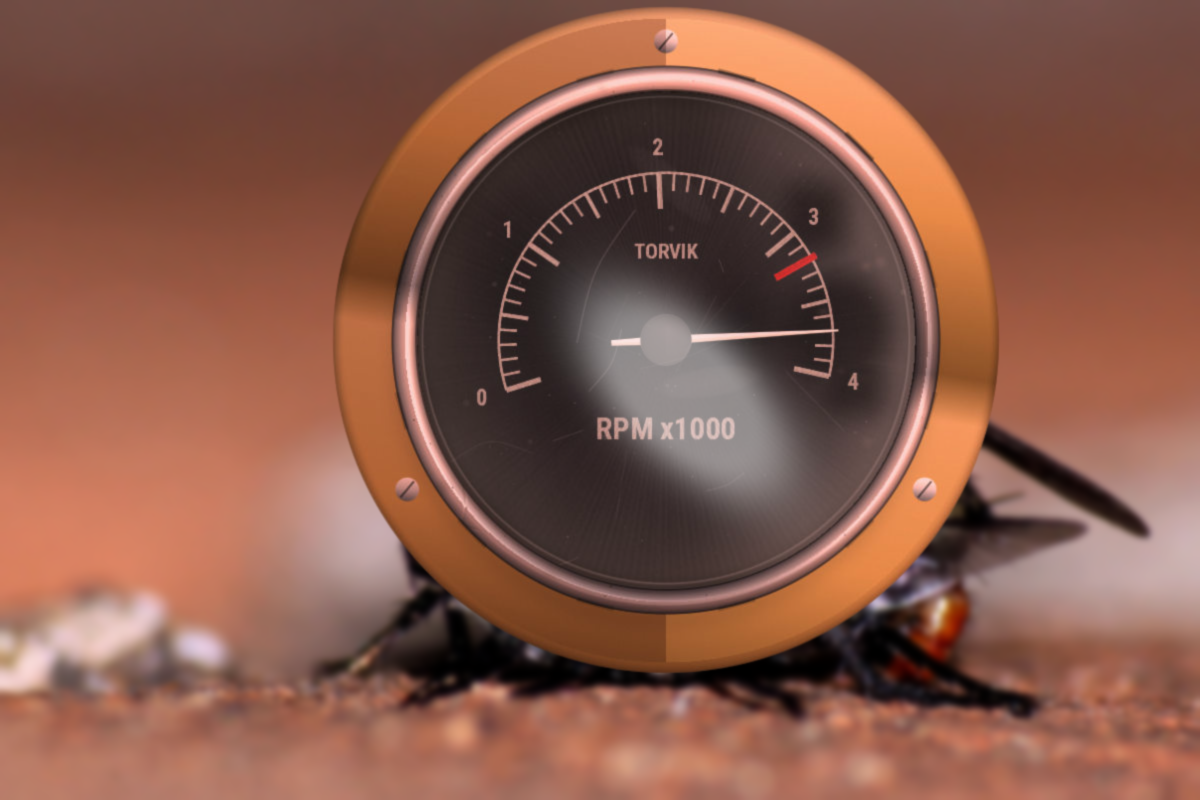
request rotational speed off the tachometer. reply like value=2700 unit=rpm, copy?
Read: value=3700 unit=rpm
